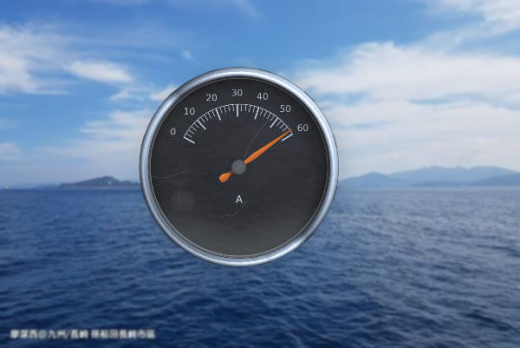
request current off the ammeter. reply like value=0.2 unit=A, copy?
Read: value=58 unit=A
